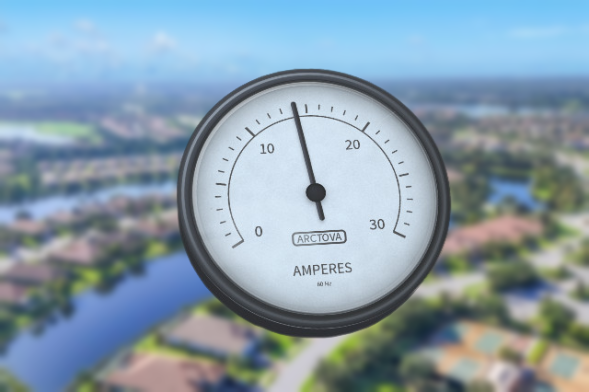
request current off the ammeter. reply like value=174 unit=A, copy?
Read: value=14 unit=A
